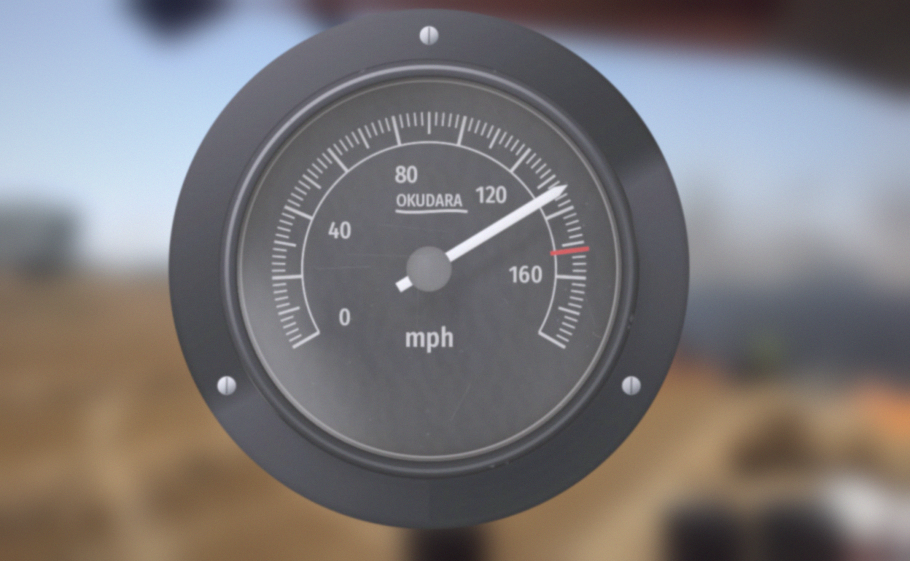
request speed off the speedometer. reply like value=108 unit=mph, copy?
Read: value=134 unit=mph
